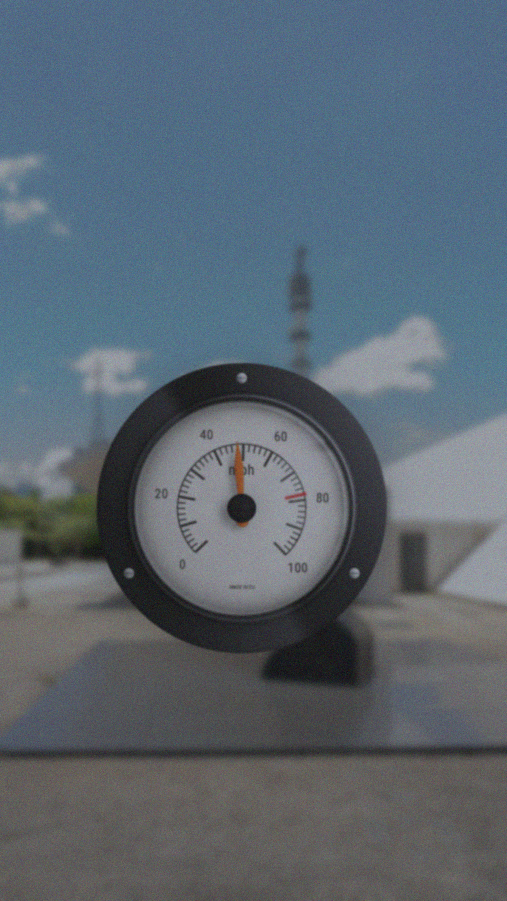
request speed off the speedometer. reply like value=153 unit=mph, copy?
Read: value=48 unit=mph
